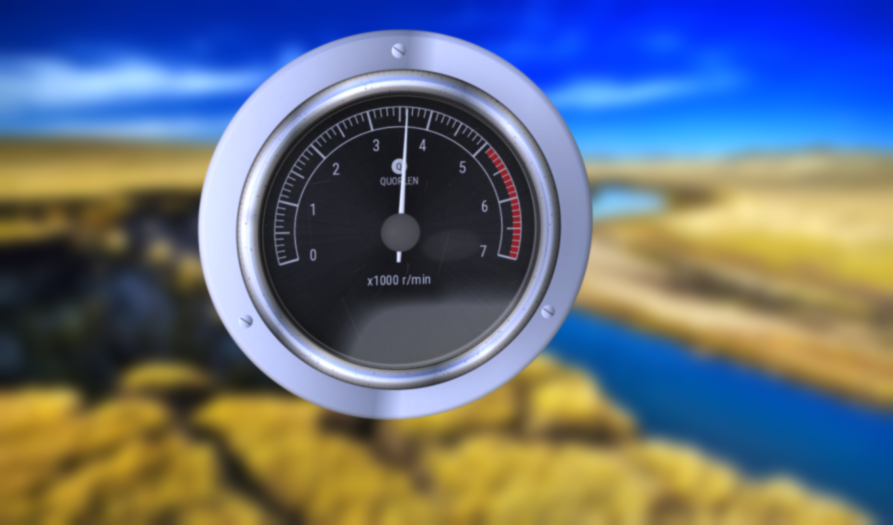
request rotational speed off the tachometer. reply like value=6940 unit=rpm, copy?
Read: value=3600 unit=rpm
